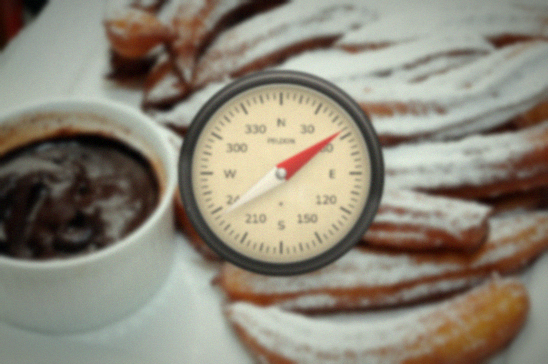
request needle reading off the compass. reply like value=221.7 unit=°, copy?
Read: value=55 unit=°
